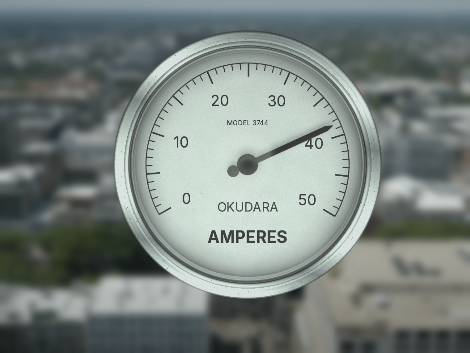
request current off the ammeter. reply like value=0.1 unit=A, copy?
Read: value=38.5 unit=A
